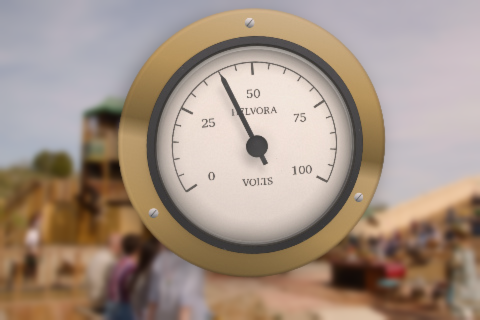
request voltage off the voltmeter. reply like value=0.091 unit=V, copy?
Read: value=40 unit=V
